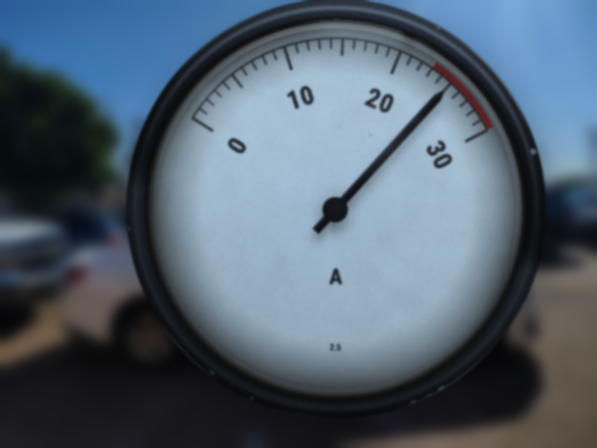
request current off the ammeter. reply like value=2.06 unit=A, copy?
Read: value=25 unit=A
